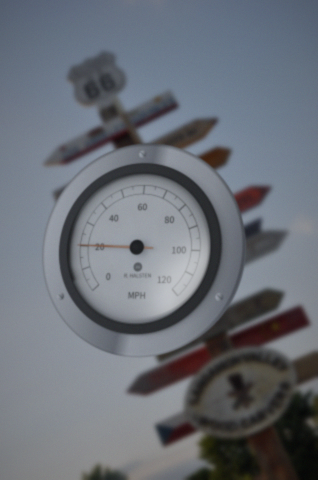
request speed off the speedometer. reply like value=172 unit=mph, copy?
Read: value=20 unit=mph
